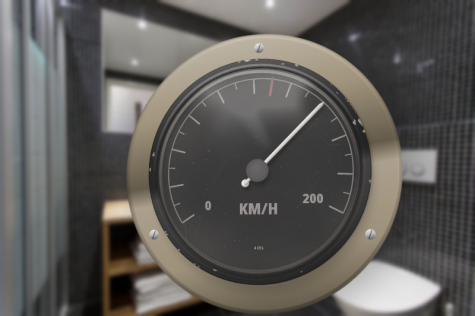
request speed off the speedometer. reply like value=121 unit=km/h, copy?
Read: value=140 unit=km/h
